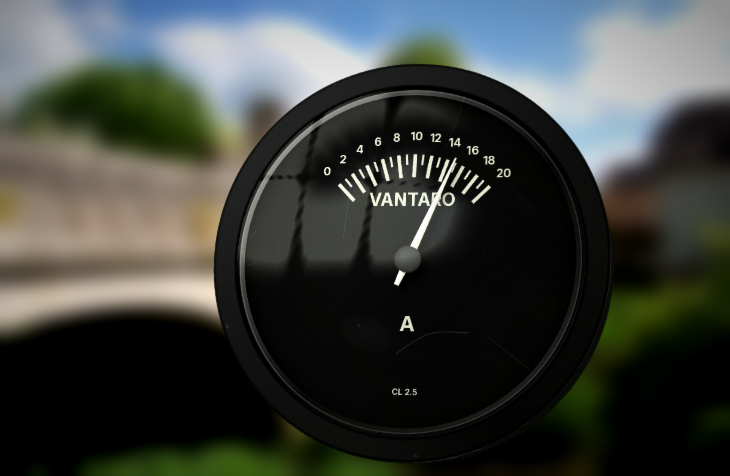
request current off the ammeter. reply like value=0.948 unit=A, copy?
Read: value=15 unit=A
